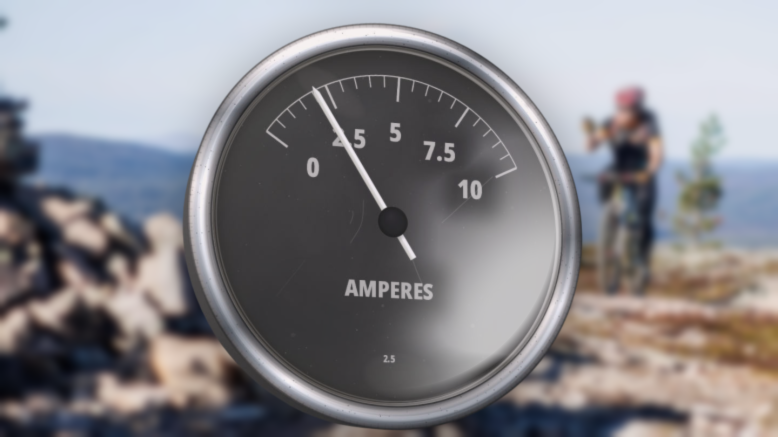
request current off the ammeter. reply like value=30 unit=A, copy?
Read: value=2 unit=A
